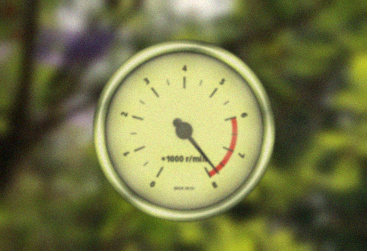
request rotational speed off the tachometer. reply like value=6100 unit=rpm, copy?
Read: value=7750 unit=rpm
